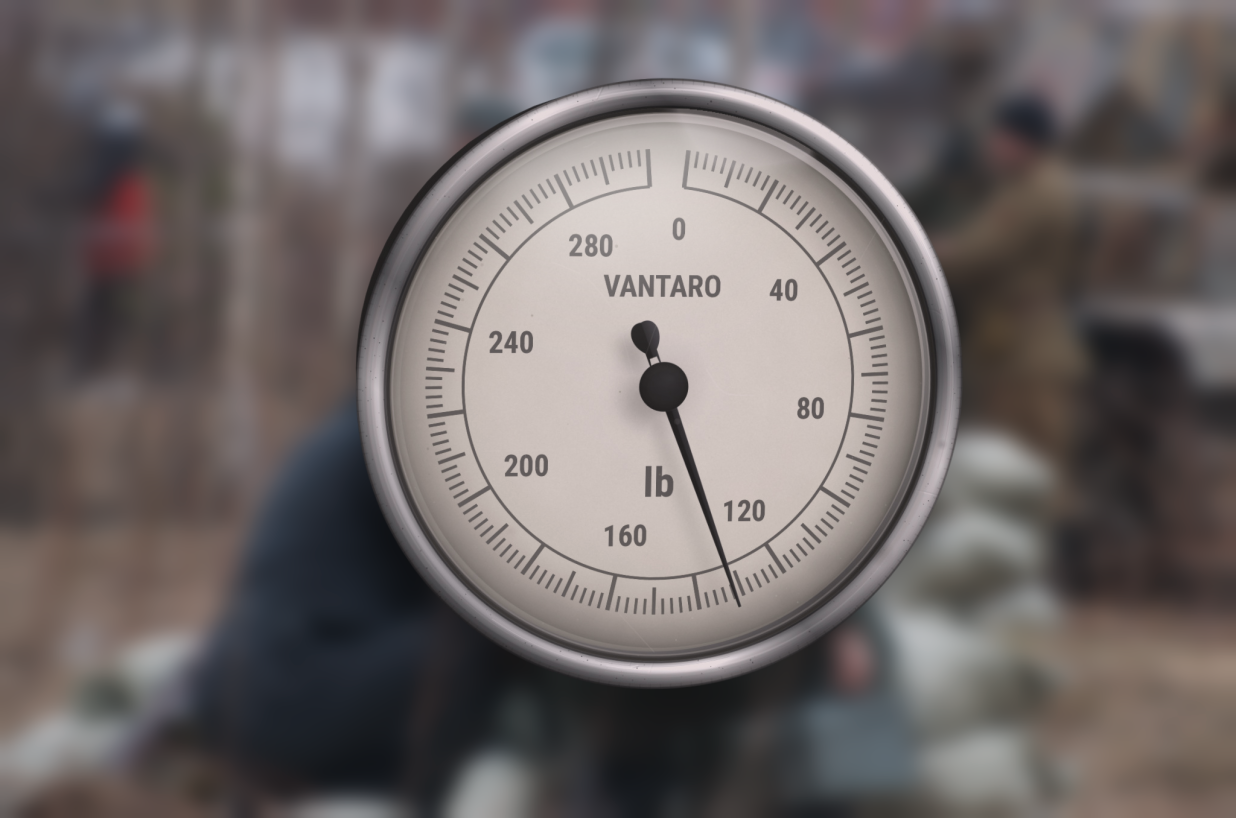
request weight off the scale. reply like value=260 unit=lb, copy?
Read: value=132 unit=lb
